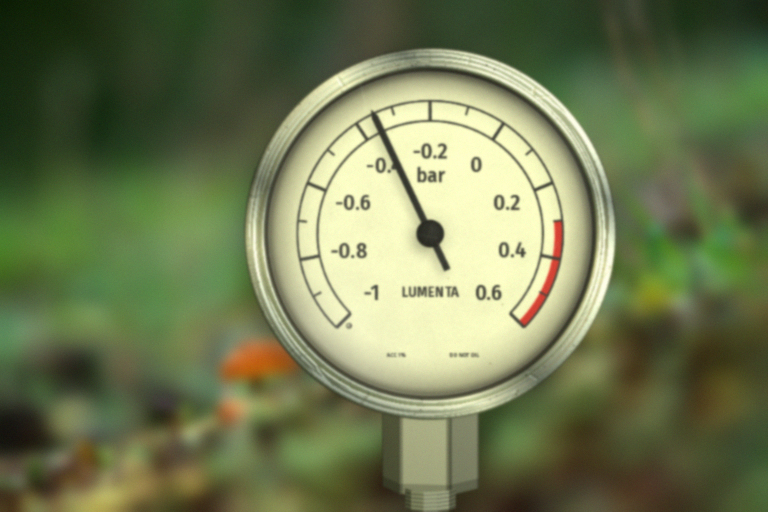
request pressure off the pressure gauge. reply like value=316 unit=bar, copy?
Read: value=-0.35 unit=bar
